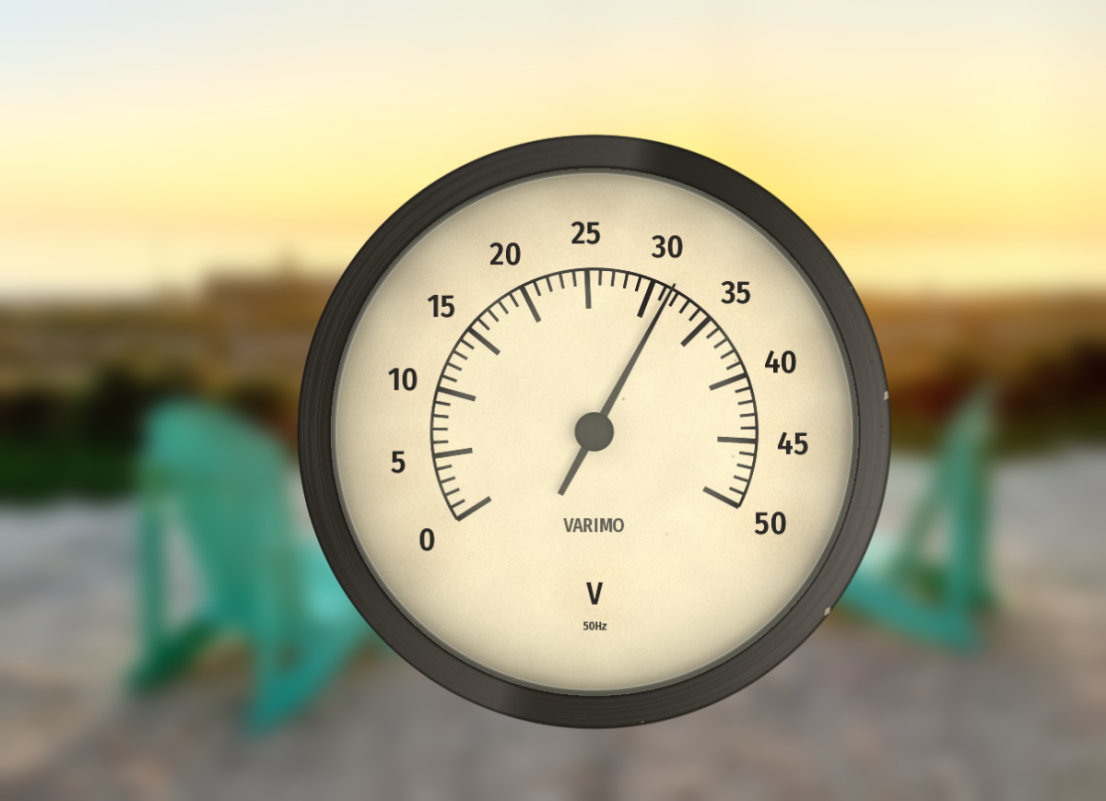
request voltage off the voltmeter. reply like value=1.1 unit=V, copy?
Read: value=31.5 unit=V
